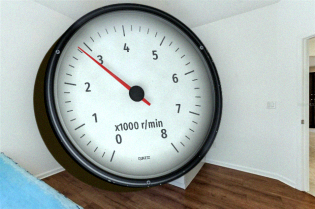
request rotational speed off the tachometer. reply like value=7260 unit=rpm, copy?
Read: value=2800 unit=rpm
